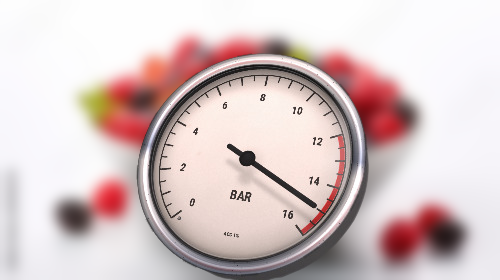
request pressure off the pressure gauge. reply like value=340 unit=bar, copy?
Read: value=15 unit=bar
